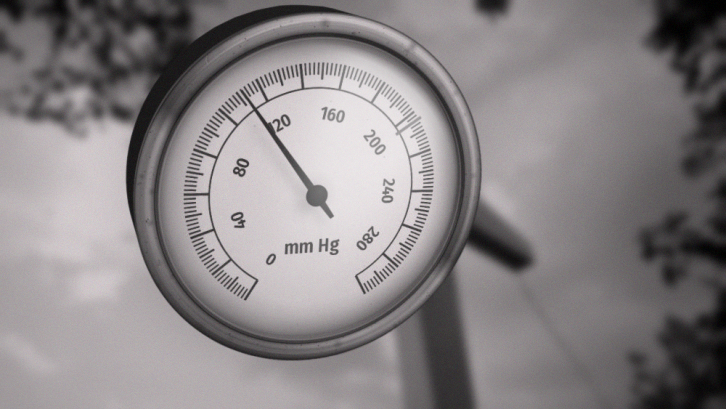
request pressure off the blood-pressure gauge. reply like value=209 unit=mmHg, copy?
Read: value=112 unit=mmHg
